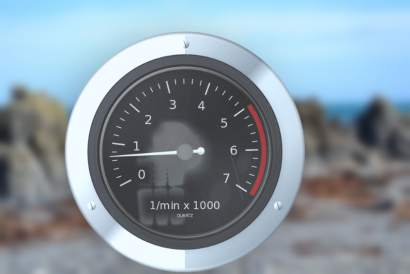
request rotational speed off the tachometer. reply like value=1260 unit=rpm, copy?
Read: value=700 unit=rpm
